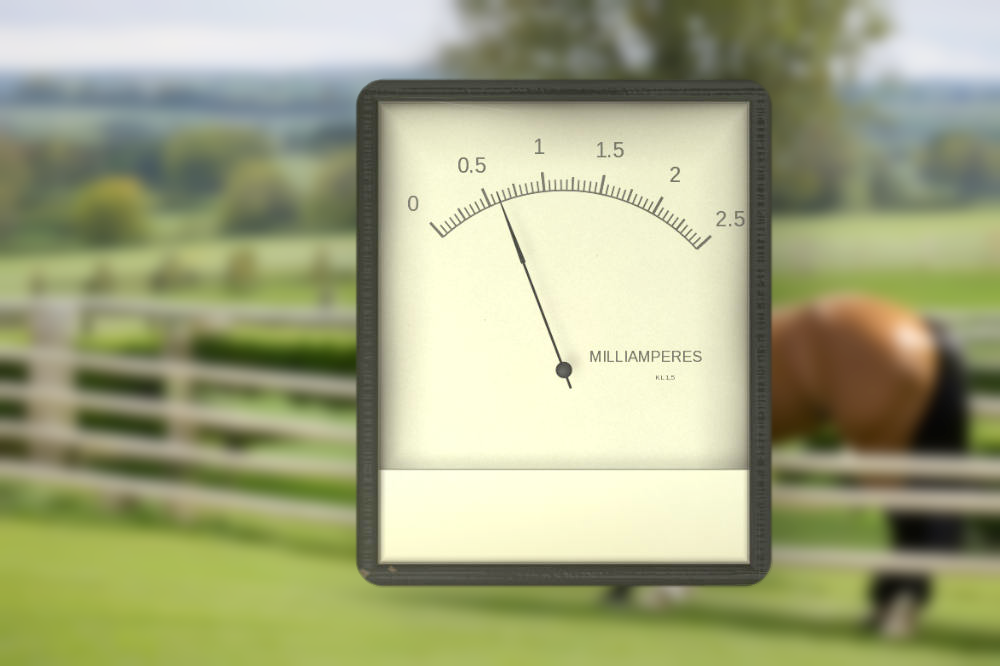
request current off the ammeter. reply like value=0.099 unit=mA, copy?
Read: value=0.6 unit=mA
